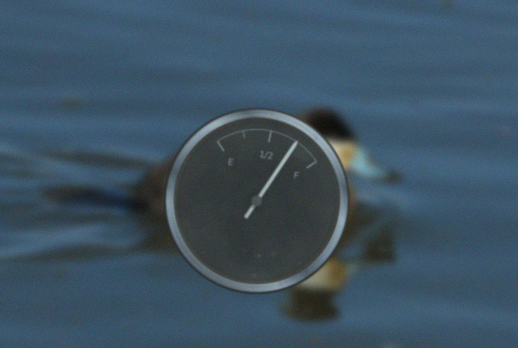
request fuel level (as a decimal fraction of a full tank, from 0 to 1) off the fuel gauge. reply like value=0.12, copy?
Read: value=0.75
